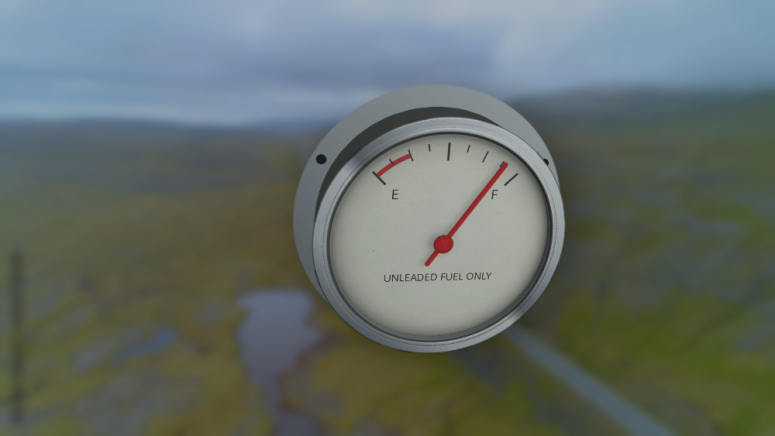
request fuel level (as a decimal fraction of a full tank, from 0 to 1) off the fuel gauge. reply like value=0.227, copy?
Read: value=0.875
